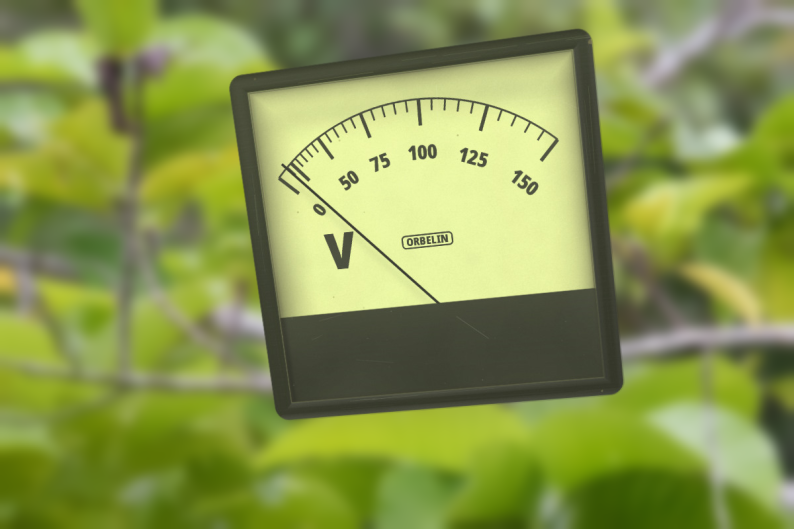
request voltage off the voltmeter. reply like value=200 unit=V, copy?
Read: value=20 unit=V
